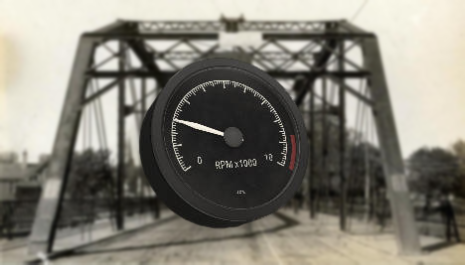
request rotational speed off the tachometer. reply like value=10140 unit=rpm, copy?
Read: value=2000 unit=rpm
